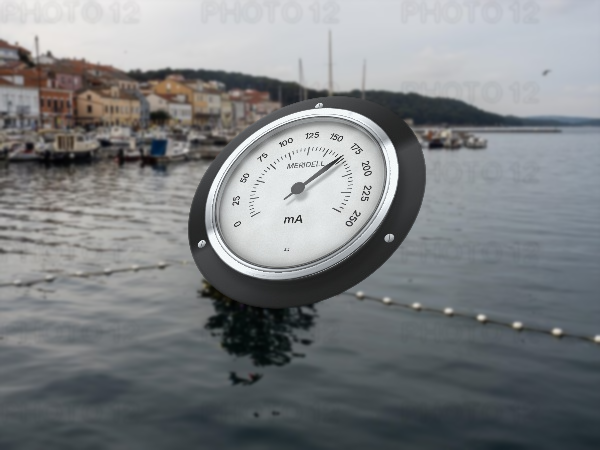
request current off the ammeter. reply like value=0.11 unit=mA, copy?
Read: value=175 unit=mA
